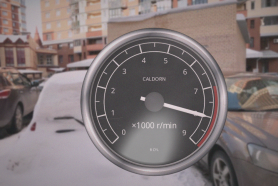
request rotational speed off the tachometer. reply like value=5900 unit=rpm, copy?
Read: value=8000 unit=rpm
